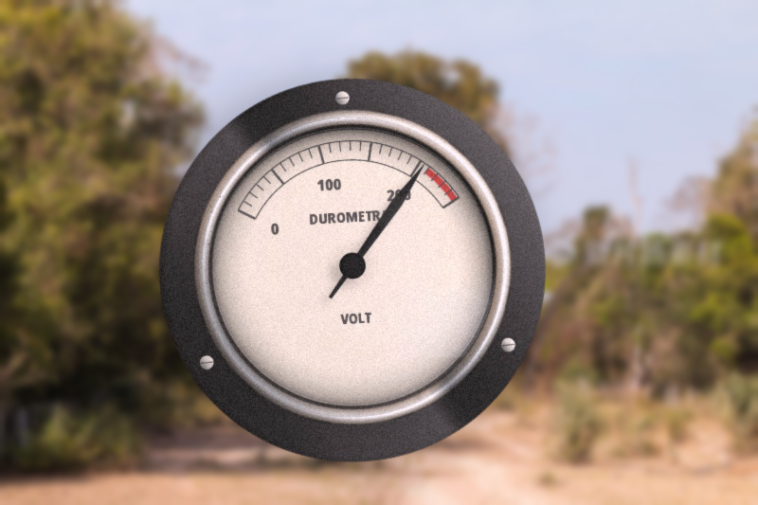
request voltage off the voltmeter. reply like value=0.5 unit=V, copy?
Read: value=205 unit=V
